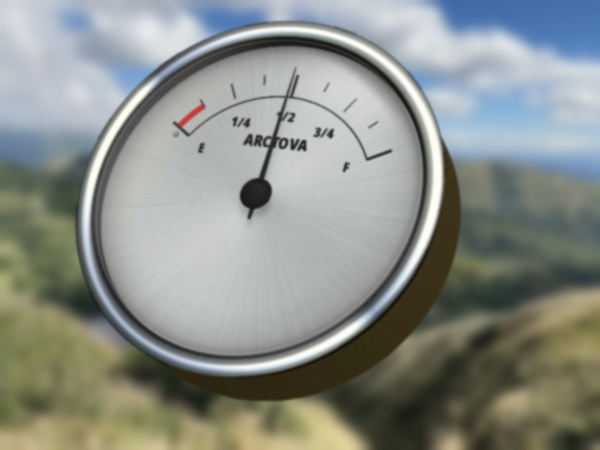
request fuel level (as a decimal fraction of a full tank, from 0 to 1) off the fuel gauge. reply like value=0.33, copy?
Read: value=0.5
